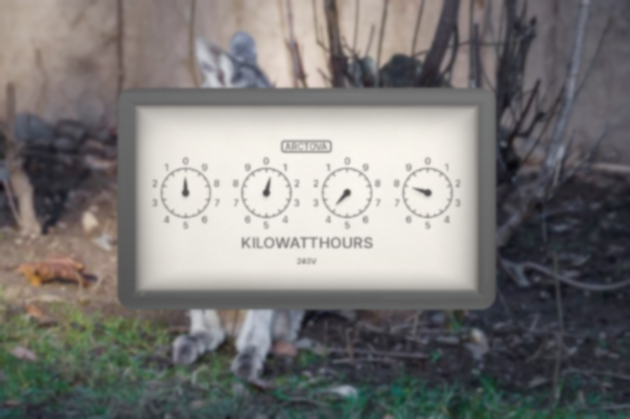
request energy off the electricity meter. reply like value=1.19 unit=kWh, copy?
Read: value=38 unit=kWh
